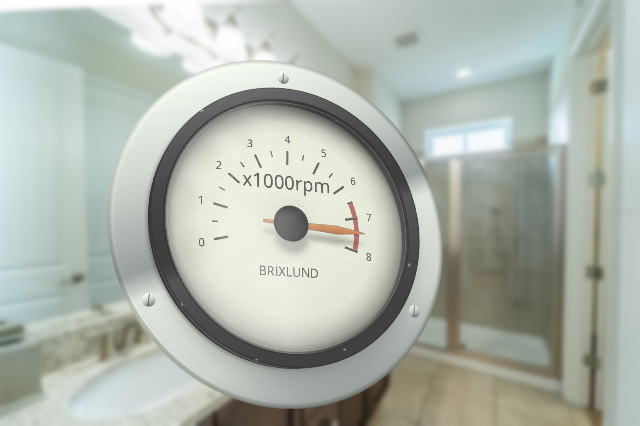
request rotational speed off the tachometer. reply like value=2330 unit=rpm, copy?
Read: value=7500 unit=rpm
